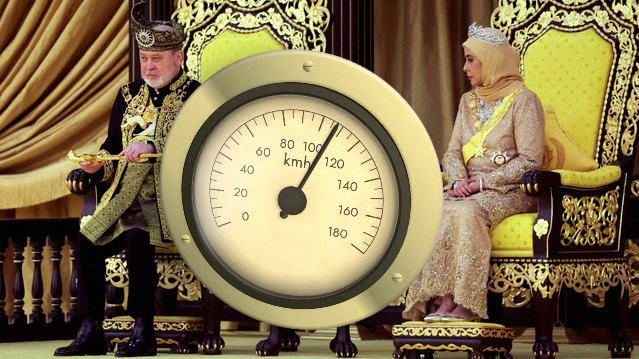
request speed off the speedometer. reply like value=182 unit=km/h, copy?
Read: value=107.5 unit=km/h
